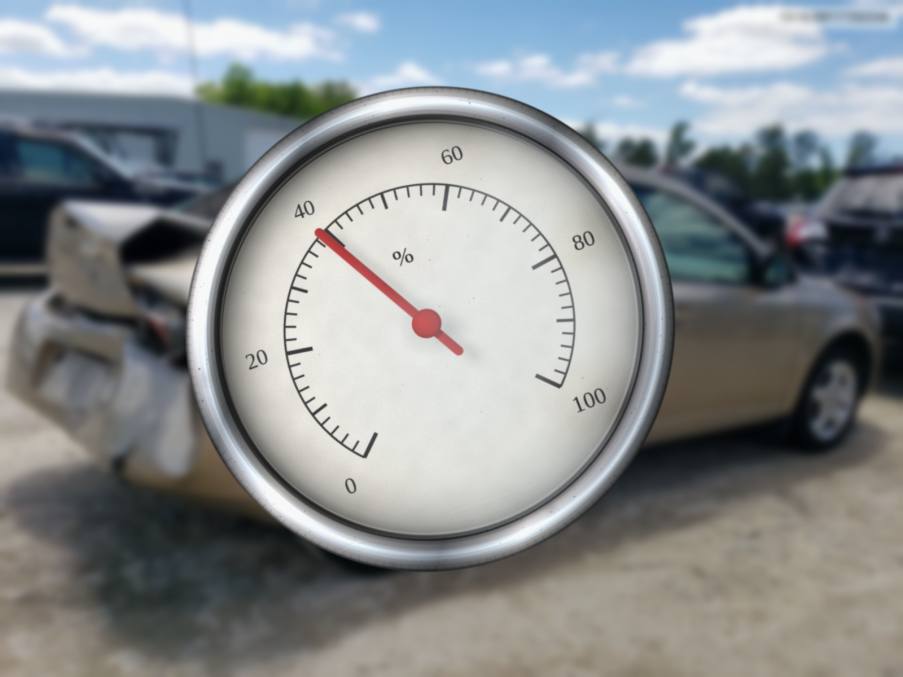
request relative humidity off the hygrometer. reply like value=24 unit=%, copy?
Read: value=39 unit=%
